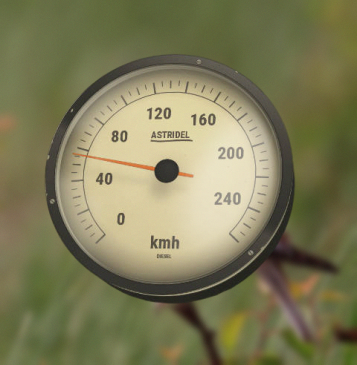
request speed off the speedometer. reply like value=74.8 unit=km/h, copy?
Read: value=55 unit=km/h
